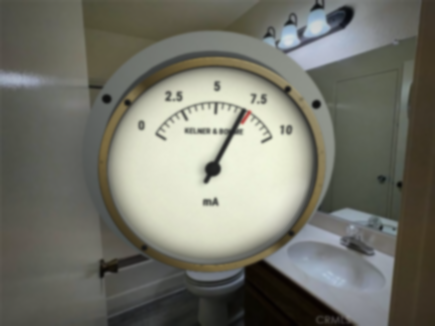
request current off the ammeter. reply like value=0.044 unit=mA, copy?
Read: value=7 unit=mA
